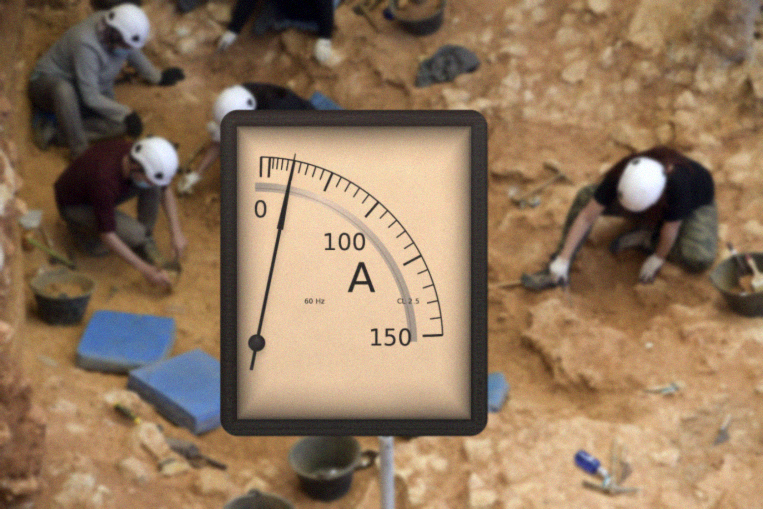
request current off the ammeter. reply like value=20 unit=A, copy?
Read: value=50 unit=A
